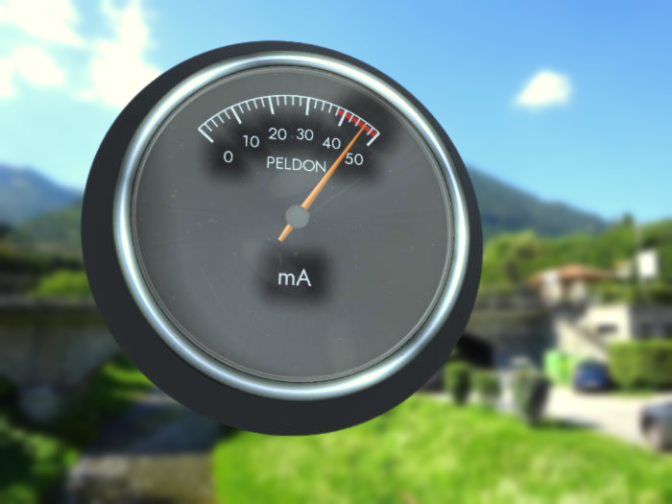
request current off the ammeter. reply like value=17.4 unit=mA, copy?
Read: value=46 unit=mA
